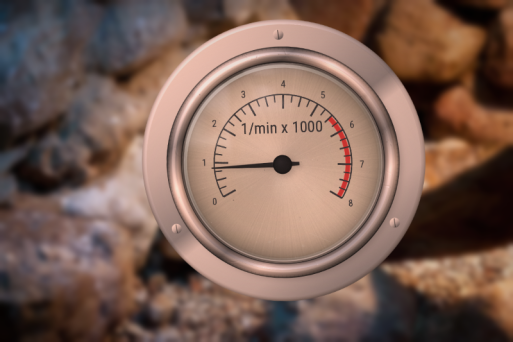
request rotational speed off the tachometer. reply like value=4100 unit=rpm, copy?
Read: value=875 unit=rpm
